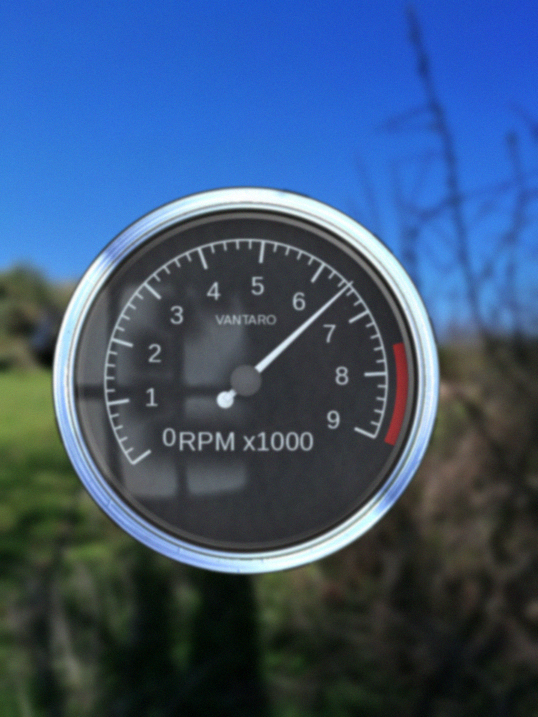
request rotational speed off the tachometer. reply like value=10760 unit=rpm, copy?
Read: value=6500 unit=rpm
